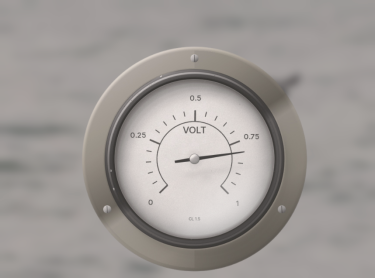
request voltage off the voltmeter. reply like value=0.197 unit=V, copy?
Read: value=0.8 unit=V
